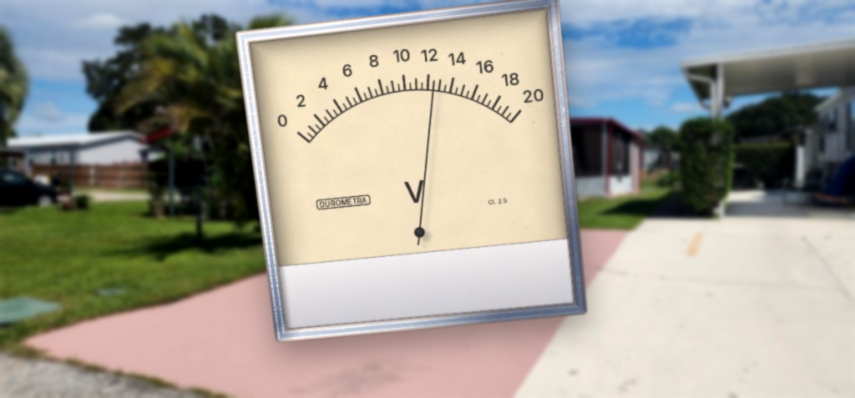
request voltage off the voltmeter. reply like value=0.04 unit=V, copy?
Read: value=12.5 unit=V
